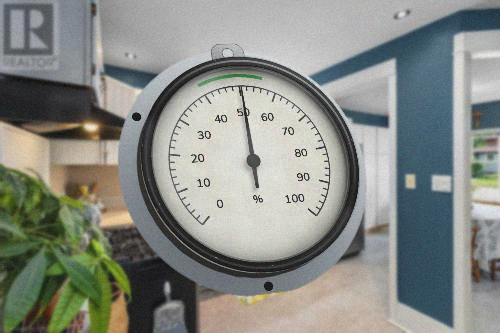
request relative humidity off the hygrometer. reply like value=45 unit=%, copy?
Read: value=50 unit=%
